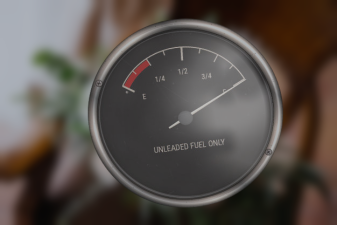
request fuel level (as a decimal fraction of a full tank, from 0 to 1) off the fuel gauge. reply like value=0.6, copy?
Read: value=1
